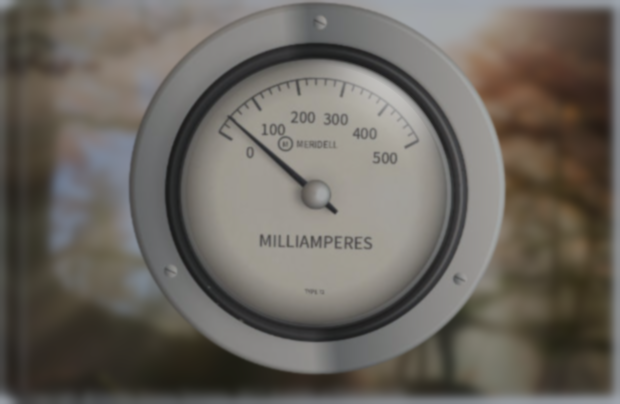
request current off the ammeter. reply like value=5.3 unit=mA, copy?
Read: value=40 unit=mA
